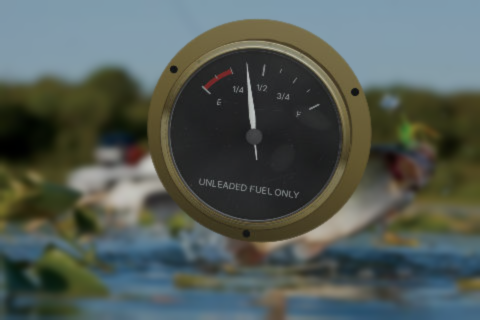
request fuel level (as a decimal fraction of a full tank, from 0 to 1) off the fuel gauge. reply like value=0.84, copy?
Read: value=0.375
